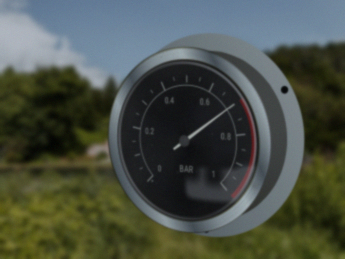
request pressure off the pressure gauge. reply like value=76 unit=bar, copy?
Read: value=0.7 unit=bar
